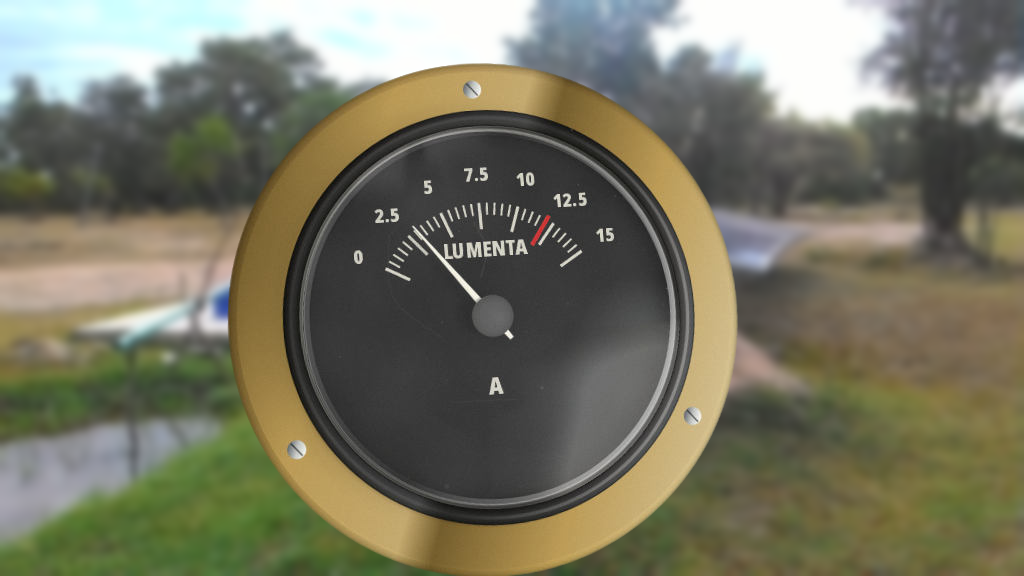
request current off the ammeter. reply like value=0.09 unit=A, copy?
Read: value=3 unit=A
